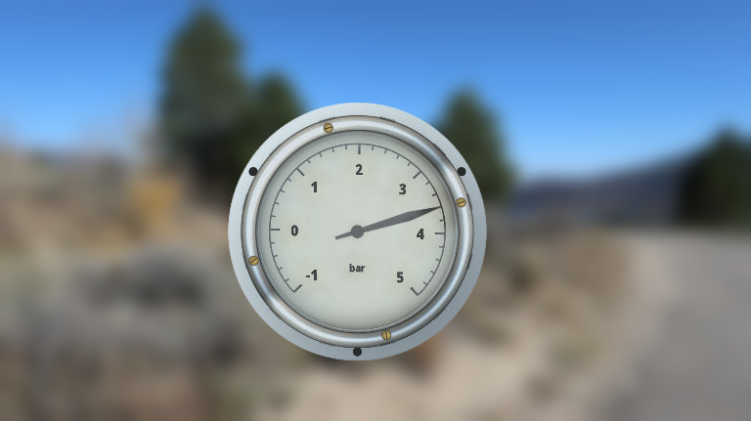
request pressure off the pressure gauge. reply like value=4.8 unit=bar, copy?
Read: value=3.6 unit=bar
